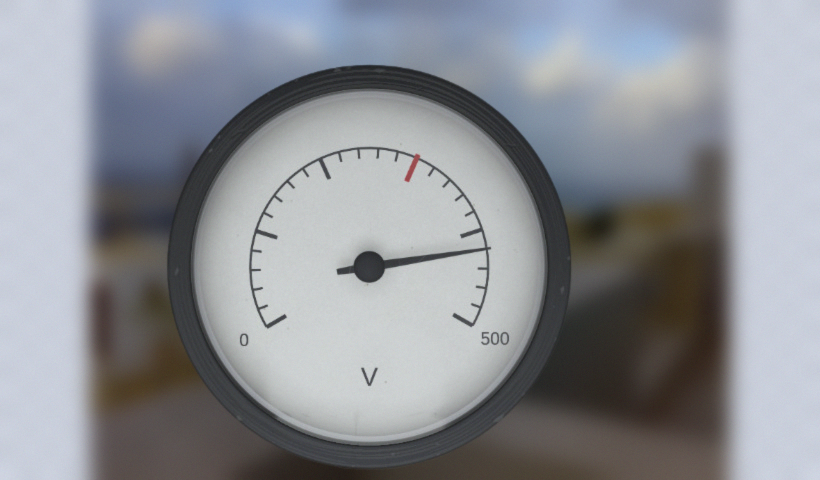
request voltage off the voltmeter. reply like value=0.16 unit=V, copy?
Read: value=420 unit=V
